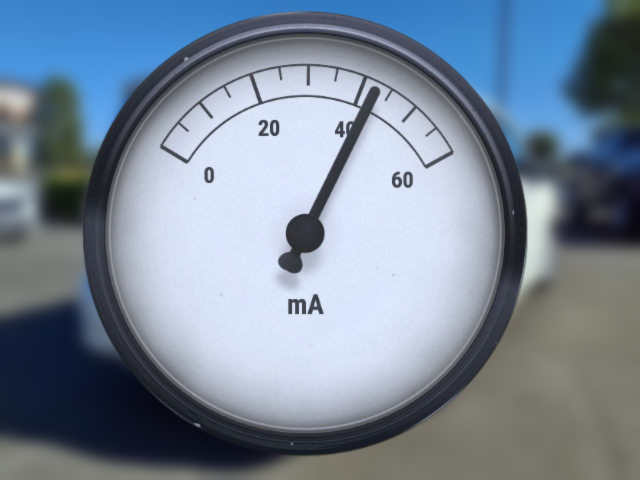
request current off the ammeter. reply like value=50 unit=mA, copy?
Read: value=42.5 unit=mA
